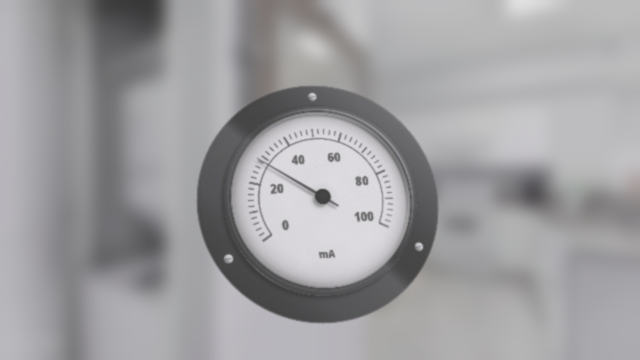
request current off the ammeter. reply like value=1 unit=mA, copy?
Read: value=28 unit=mA
